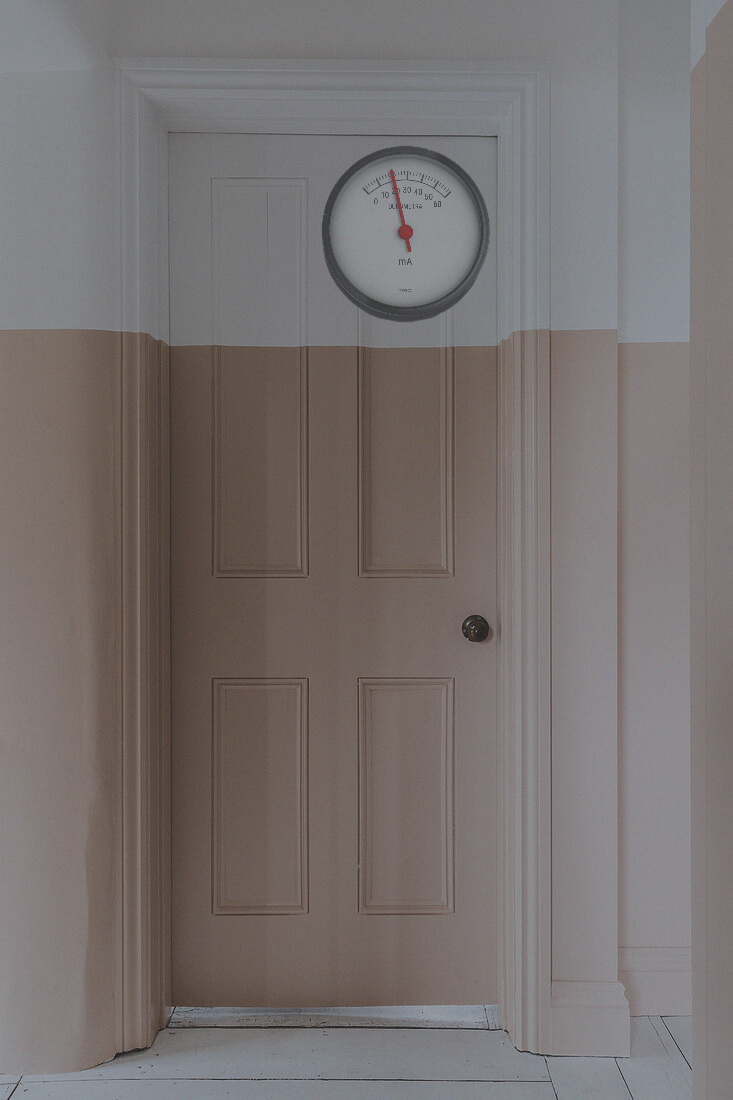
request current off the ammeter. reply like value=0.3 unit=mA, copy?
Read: value=20 unit=mA
